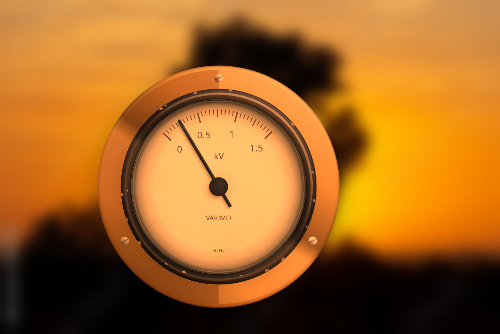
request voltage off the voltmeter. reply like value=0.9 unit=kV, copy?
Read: value=0.25 unit=kV
